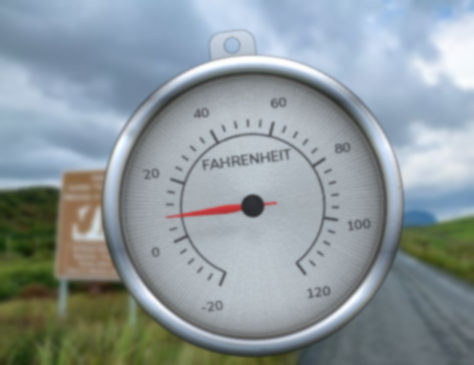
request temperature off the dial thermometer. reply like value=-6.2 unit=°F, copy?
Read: value=8 unit=°F
